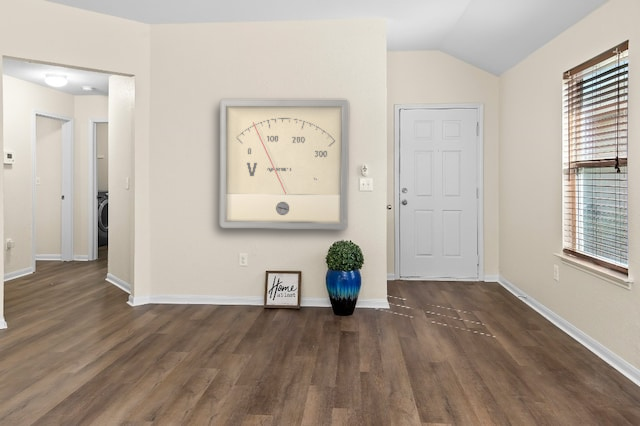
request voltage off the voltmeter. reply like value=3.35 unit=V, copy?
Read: value=60 unit=V
